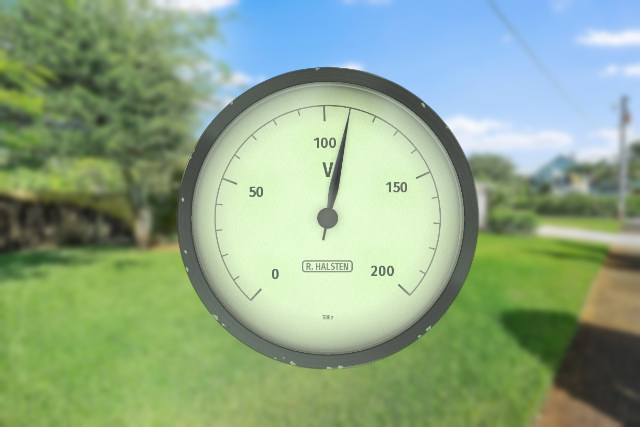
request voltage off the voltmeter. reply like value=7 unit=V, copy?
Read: value=110 unit=V
